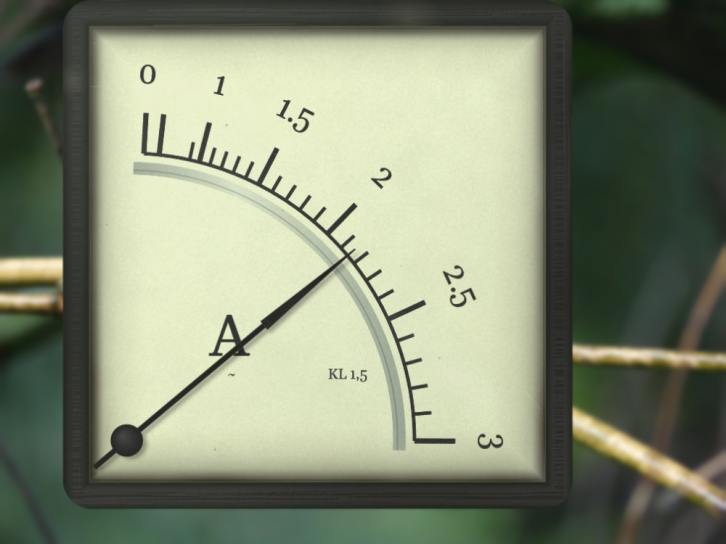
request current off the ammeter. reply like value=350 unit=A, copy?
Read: value=2.15 unit=A
